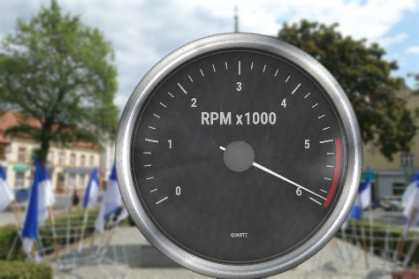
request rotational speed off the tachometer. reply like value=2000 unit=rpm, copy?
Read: value=5900 unit=rpm
